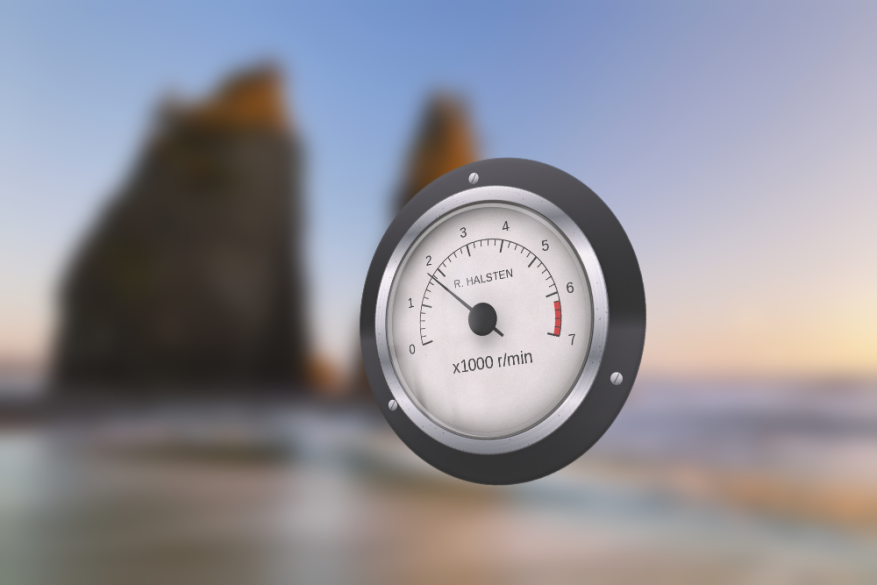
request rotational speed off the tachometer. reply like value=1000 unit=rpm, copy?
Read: value=1800 unit=rpm
